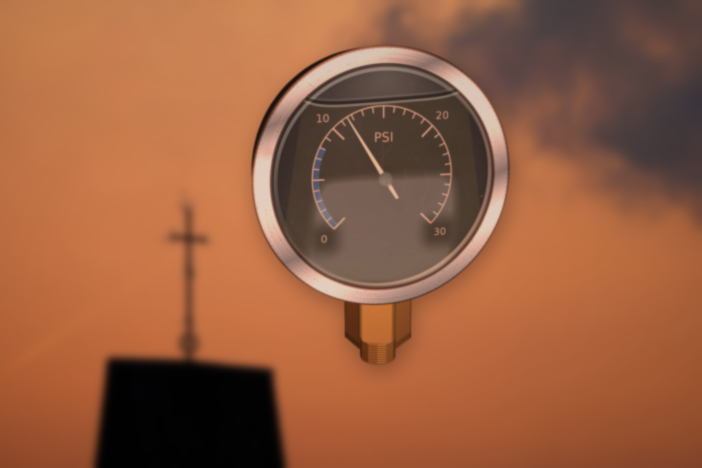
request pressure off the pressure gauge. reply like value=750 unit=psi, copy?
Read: value=11.5 unit=psi
